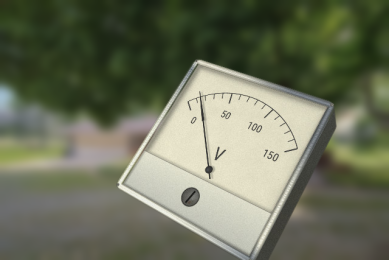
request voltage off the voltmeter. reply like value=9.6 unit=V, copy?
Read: value=15 unit=V
